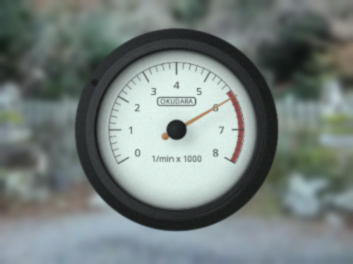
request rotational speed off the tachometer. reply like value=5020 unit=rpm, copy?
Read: value=6000 unit=rpm
